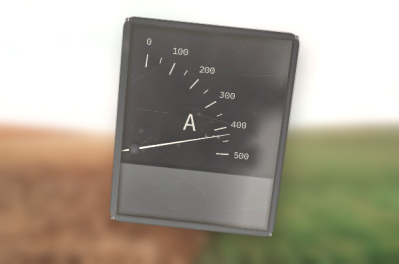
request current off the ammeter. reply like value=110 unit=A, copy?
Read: value=425 unit=A
